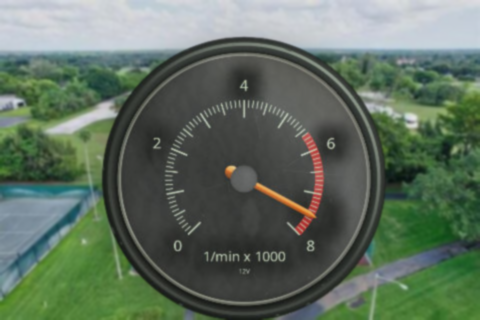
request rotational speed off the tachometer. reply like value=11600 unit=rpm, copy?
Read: value=7500 unit=rpm
